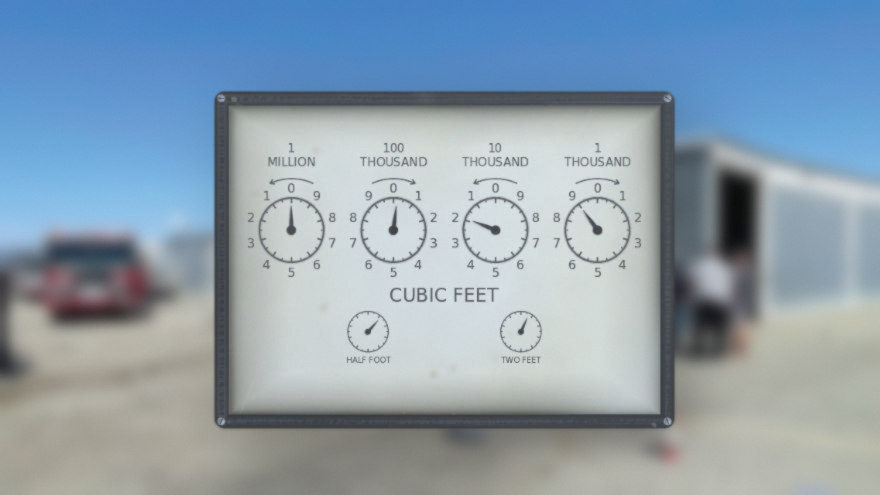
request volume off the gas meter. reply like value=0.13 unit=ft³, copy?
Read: value=1900 unit=ft³
